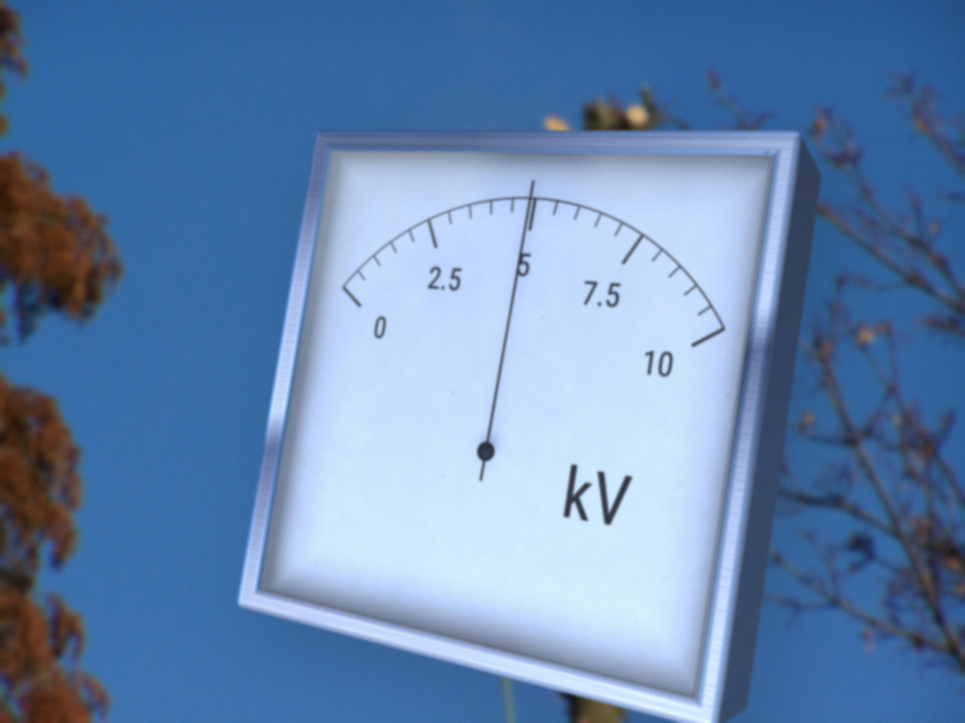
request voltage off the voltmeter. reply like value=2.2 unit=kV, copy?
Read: value=5 unit=kV
